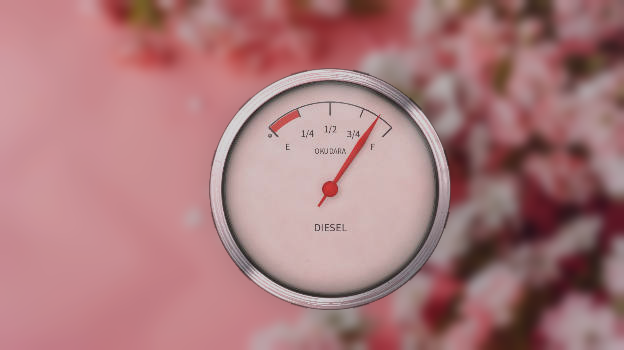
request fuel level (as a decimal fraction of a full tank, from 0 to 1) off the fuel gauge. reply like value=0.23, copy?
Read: value=0.875
